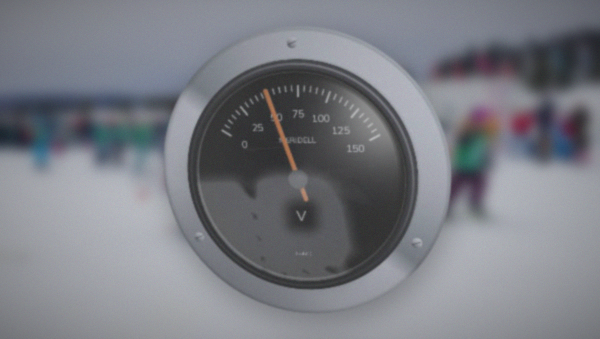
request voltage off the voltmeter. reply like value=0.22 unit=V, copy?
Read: value=50 unit=V
